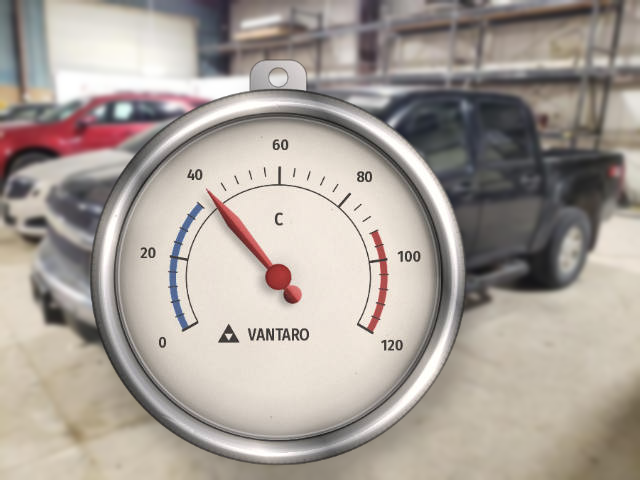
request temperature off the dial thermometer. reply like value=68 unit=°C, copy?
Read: value=40 unit=°C
